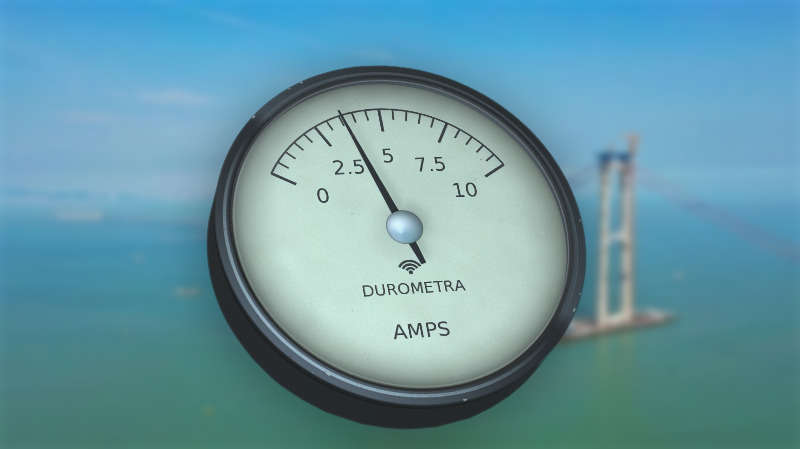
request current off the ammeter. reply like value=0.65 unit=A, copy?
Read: value=3.5 unit=A
